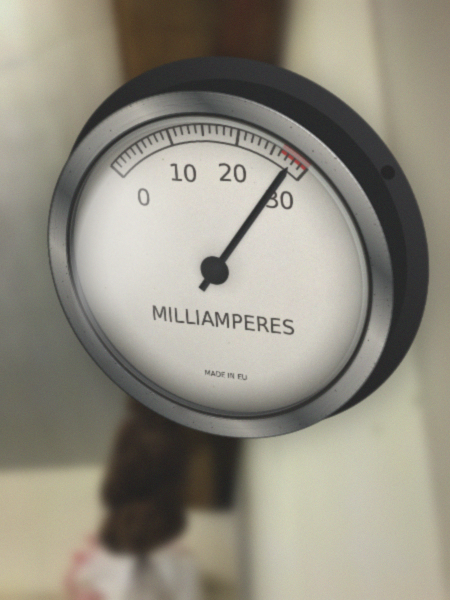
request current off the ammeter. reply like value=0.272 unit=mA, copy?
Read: value=28 unit=mA
